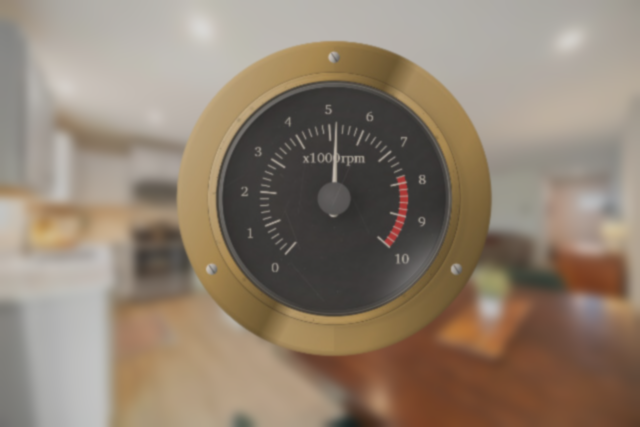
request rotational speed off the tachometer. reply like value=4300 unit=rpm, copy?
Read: value=5200 unit=rpm
